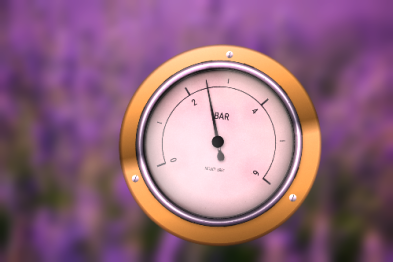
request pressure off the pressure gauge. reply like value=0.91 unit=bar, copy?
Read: value=2.5 unit=bar
